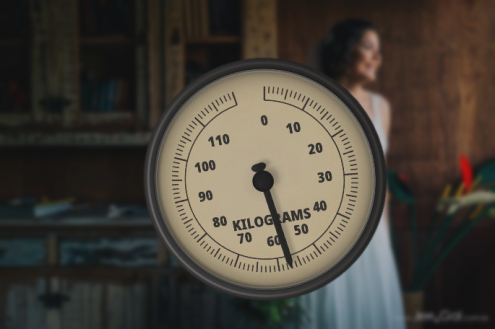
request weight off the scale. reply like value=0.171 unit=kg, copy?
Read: value=57 unit=kg
